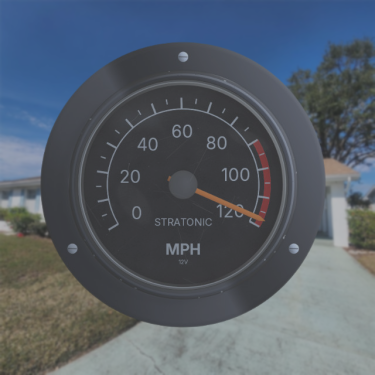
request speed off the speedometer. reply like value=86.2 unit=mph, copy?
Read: value=117.5 unit=mph
